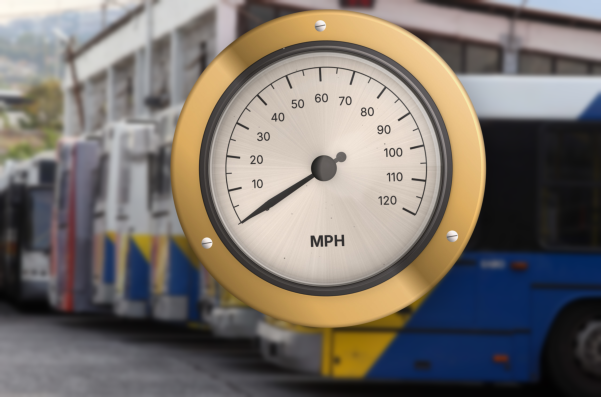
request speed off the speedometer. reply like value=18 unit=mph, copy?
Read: value=0 unit=mph
